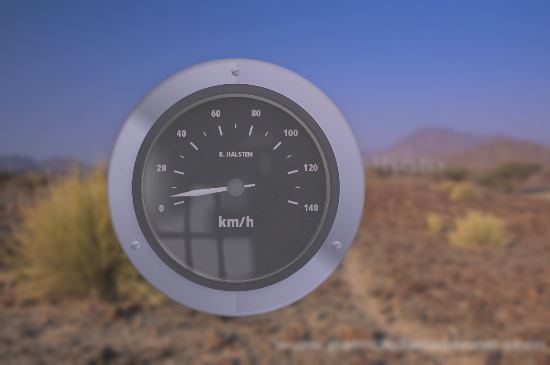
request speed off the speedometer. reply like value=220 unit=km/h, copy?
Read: value=5 unit=km/h
